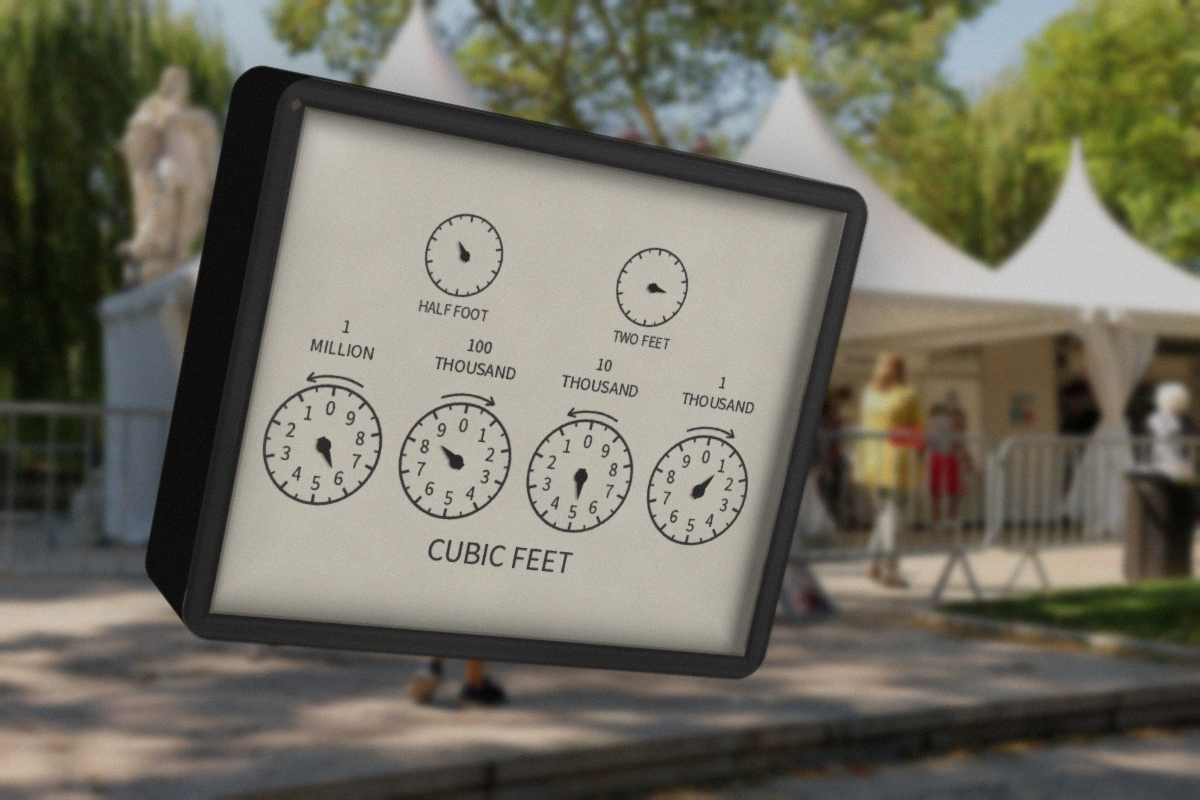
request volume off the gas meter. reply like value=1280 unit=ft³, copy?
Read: value=585100 unit=ft³
